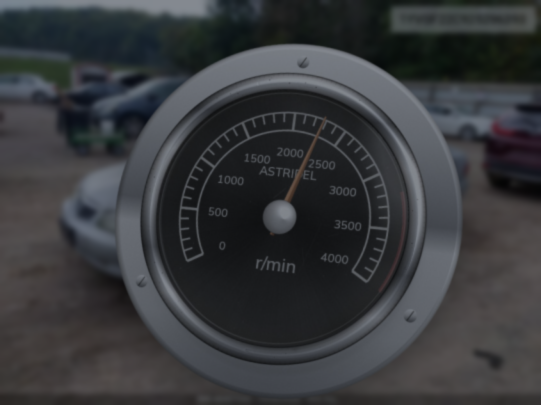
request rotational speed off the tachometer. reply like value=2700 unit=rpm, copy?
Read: value=2300 unit=rpm
